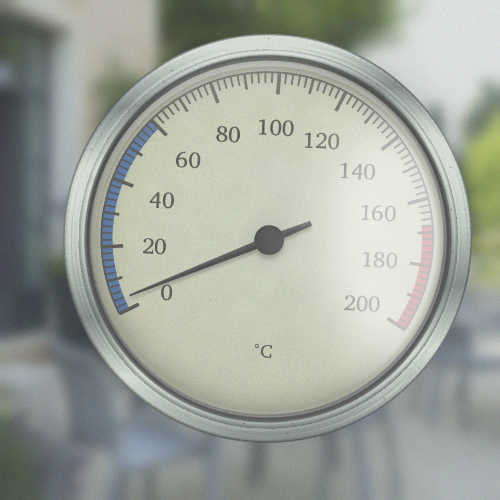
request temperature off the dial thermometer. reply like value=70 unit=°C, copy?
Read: value=4 unit=°C
